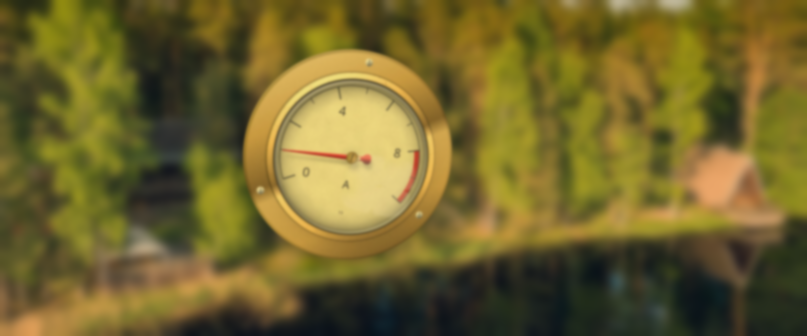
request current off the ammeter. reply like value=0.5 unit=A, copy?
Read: value=1 unit=A
